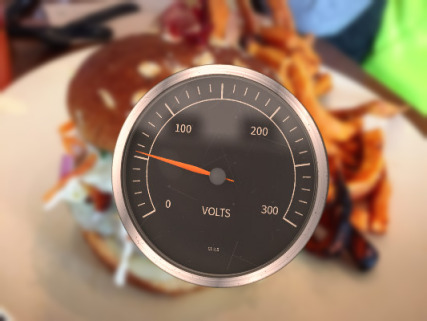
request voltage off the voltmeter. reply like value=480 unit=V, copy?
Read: value=55 unit=V
